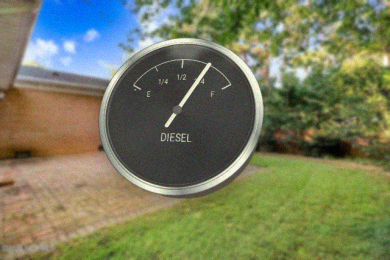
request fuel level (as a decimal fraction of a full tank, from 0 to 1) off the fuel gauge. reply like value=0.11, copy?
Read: value=0.75
